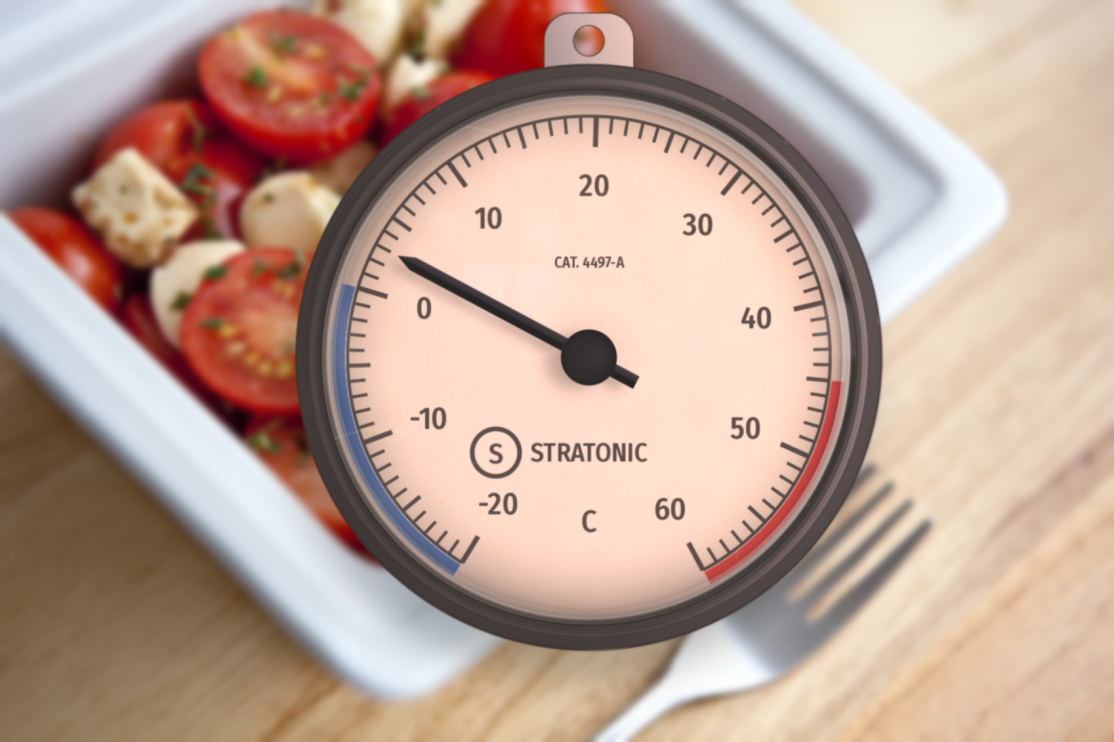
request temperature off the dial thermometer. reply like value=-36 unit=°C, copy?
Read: value=3 unit=°C
